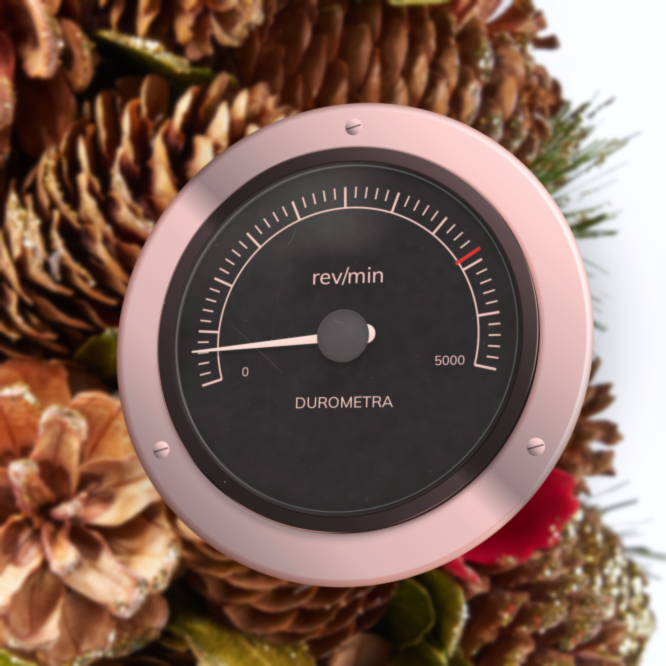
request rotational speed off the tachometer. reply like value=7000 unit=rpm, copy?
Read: value=300 unit=rpm
